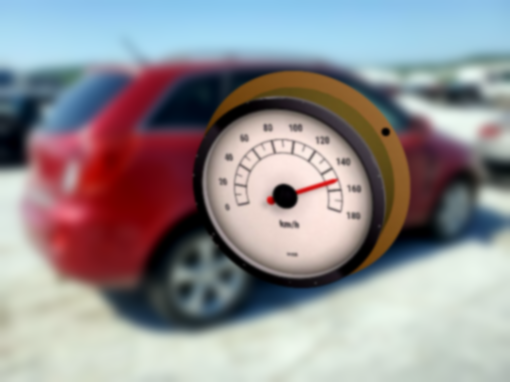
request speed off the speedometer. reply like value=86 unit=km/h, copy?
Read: value=150 unit=km/h
